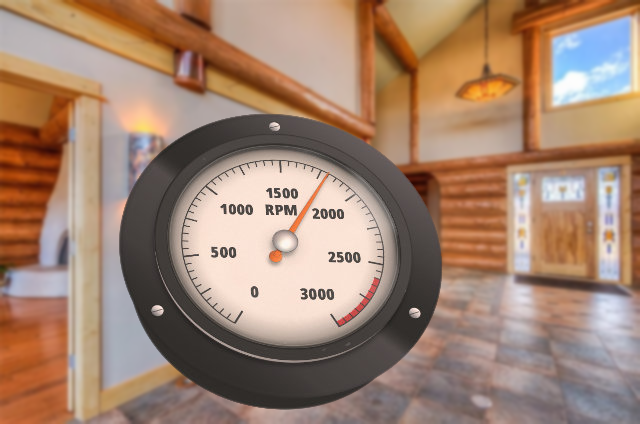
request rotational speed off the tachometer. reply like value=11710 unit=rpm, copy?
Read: value=1800 unit=rpm
